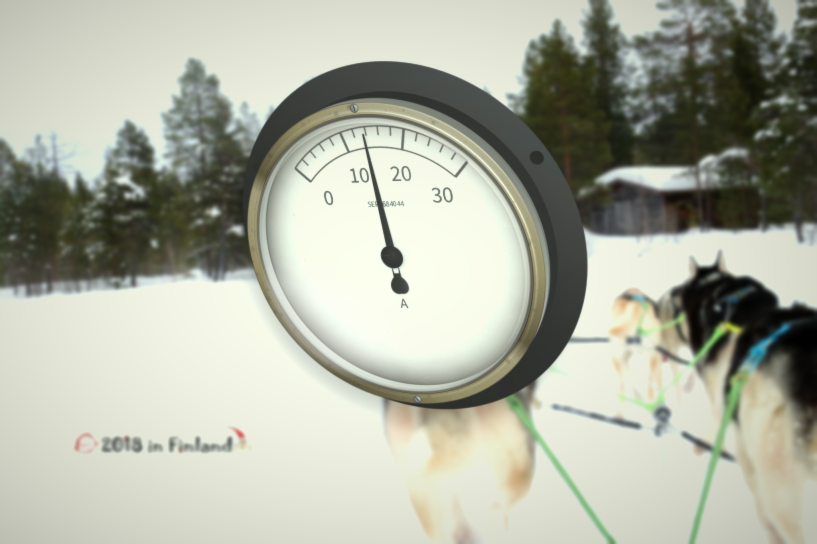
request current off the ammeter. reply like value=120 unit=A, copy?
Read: value=14 unit=A
